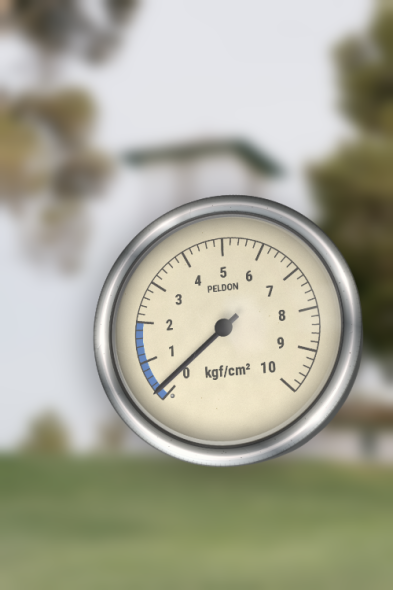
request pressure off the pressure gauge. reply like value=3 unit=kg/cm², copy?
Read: value=0.2 unit=kg/cm²
